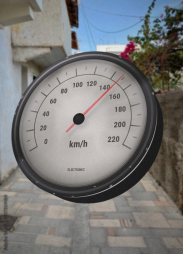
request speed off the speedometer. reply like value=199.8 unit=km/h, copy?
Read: value=150 unit=km/h
